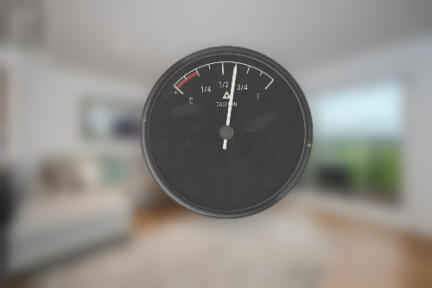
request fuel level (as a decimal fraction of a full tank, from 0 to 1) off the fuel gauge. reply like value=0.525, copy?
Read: value=0.625
